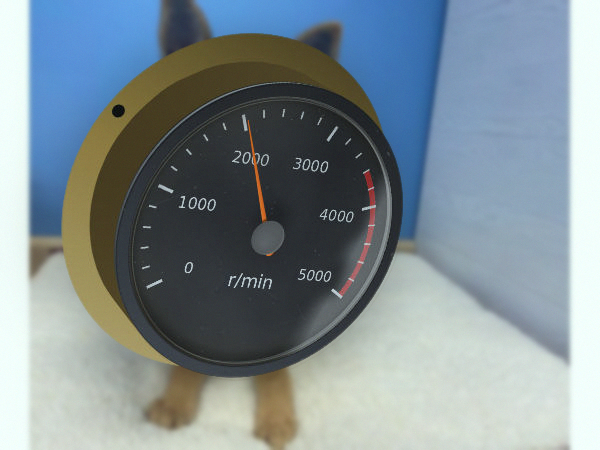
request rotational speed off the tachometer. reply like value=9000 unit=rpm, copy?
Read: value=2000 unit=rpm
